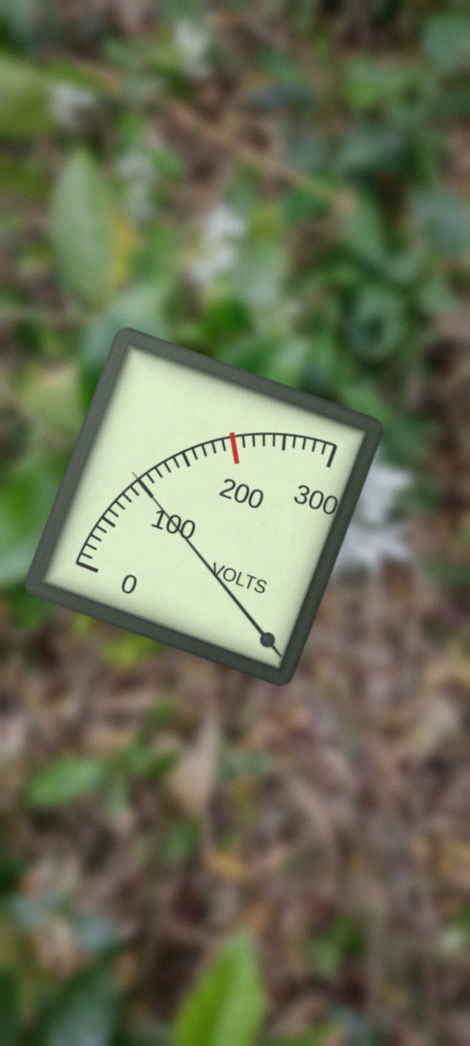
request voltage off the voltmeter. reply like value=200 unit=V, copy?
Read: value=100 unit=V
